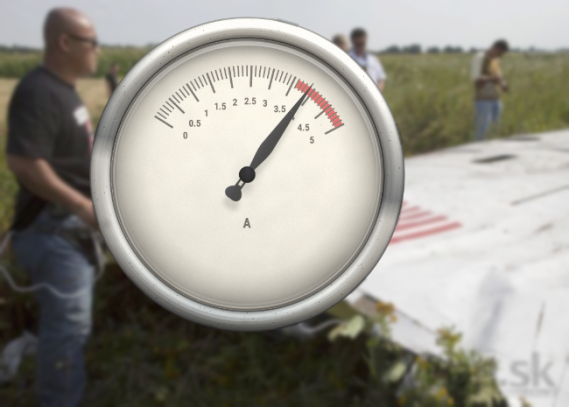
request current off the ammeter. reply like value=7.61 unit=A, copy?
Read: value=3.9 unit=A
